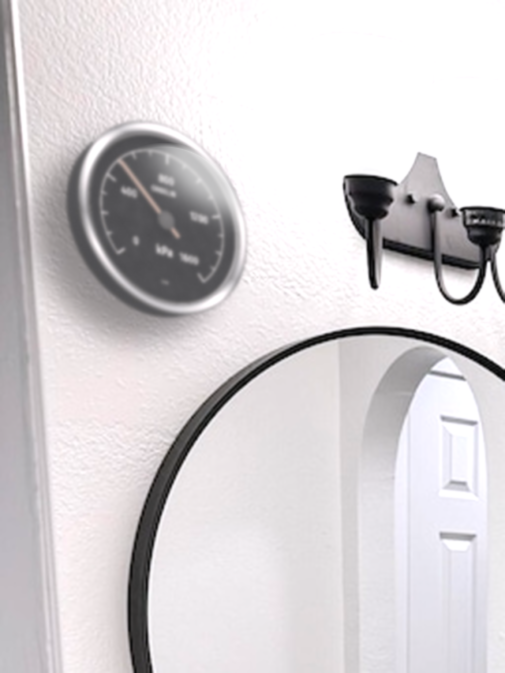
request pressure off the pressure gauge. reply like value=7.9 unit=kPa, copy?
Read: value=500 unit=kPa
